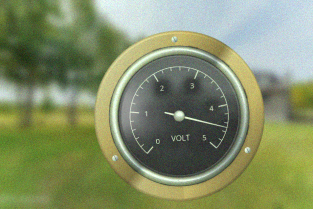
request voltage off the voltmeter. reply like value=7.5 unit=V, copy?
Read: value=4.5 unit=V
